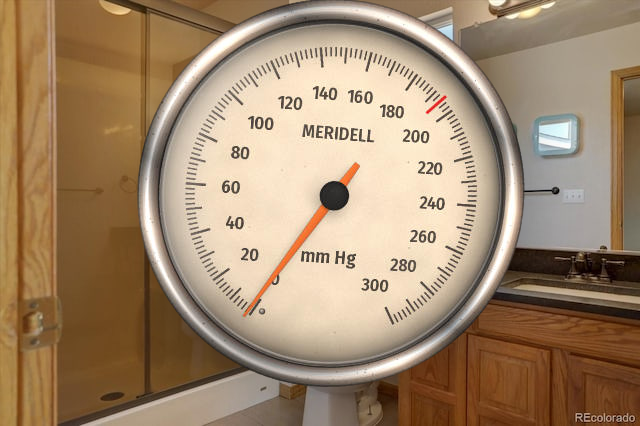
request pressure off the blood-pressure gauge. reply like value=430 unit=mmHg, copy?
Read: value=2 unit=mmHg
